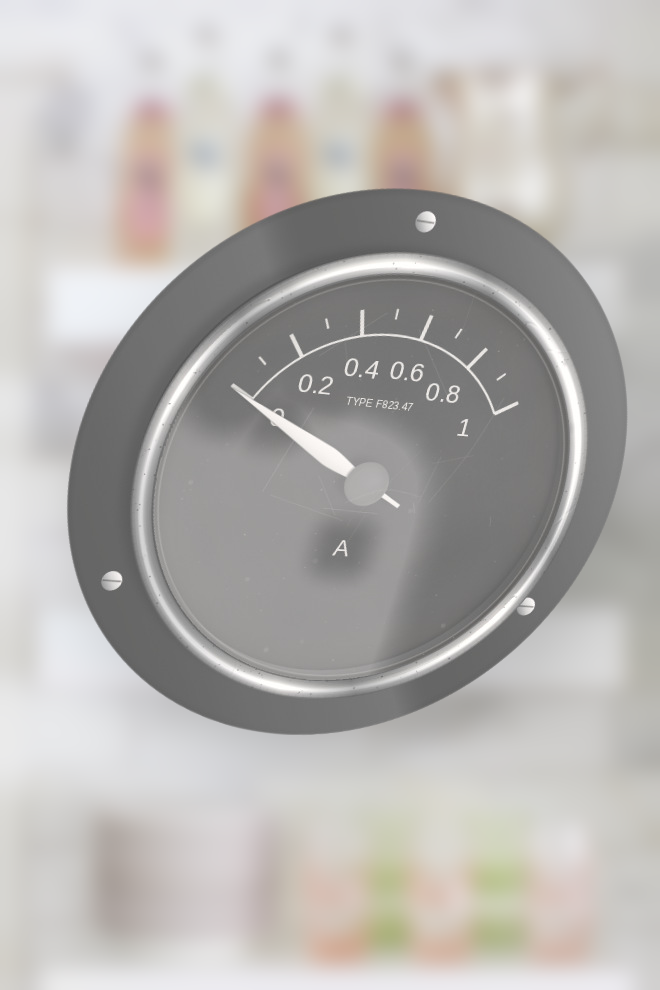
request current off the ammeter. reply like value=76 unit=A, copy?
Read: value=0 unit=A
